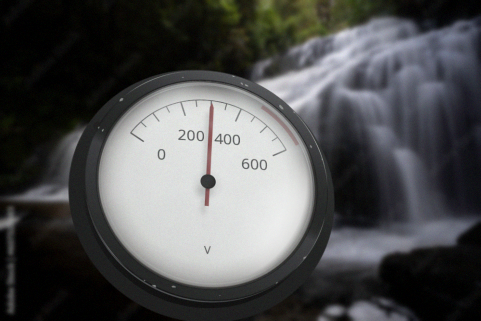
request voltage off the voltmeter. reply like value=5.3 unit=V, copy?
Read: value=300 unit=V
